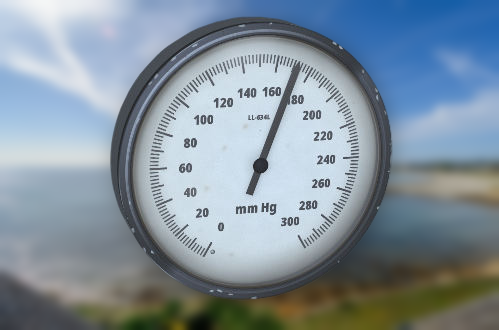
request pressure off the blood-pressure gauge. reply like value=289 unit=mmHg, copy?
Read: value=170 unit=mmHg
